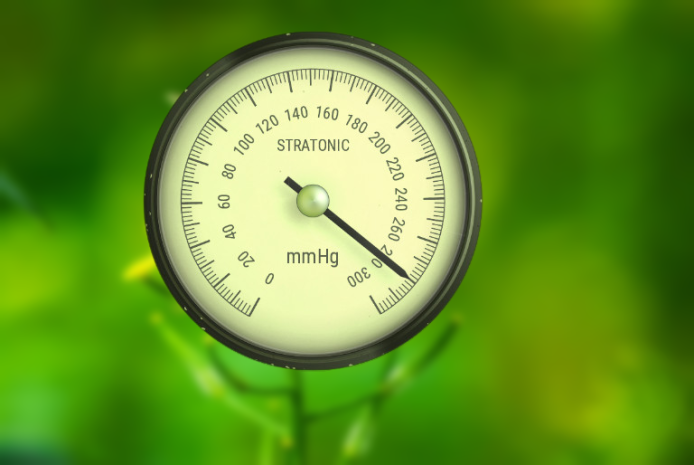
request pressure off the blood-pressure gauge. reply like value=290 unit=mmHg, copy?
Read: value=280 unit=mmHg
